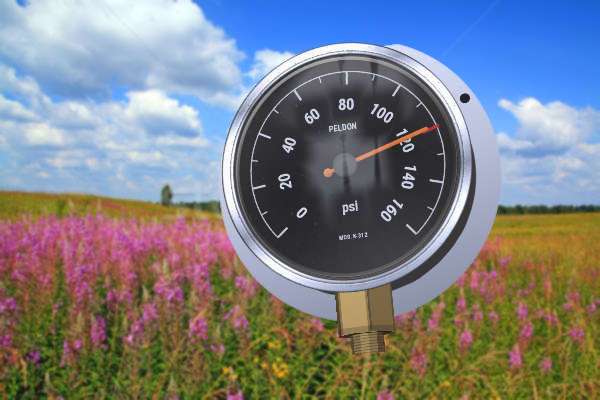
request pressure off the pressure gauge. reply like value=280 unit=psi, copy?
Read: value=120 unit=psi
